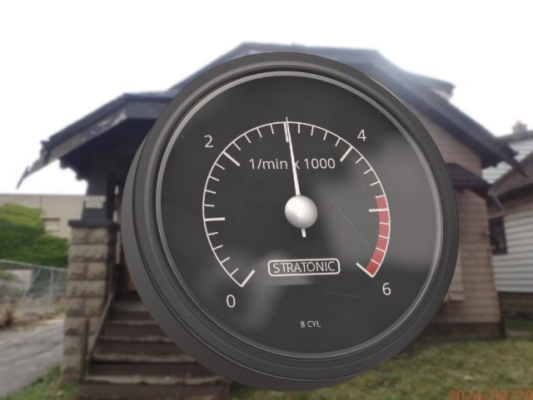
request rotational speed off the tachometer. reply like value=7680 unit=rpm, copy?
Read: value=3000 unit=rpm
